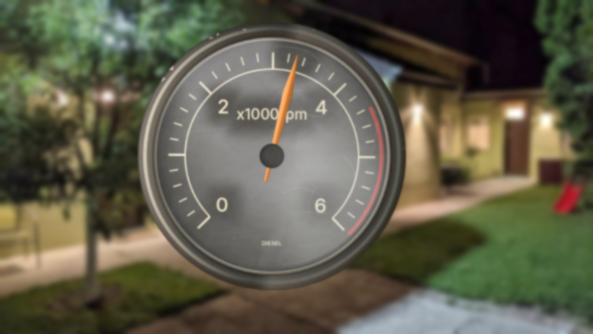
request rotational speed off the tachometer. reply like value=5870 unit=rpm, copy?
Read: value=3300 unit=rpm
